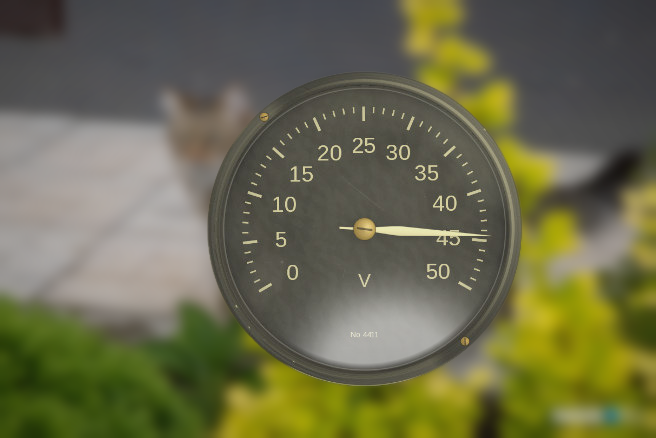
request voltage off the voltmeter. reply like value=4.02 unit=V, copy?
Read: value=44.5 unit=V
